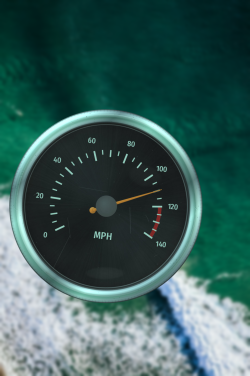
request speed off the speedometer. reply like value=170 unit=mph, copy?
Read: value=110 unit=mph
